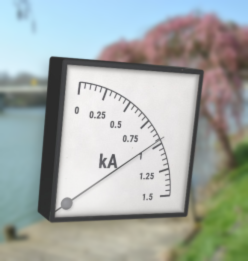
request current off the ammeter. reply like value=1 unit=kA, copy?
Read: value=0.95 unit=kA
